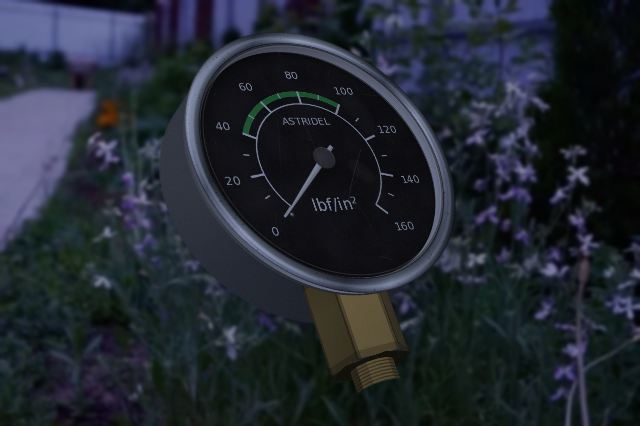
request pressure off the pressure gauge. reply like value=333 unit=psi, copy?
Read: value=0 unit=psi
